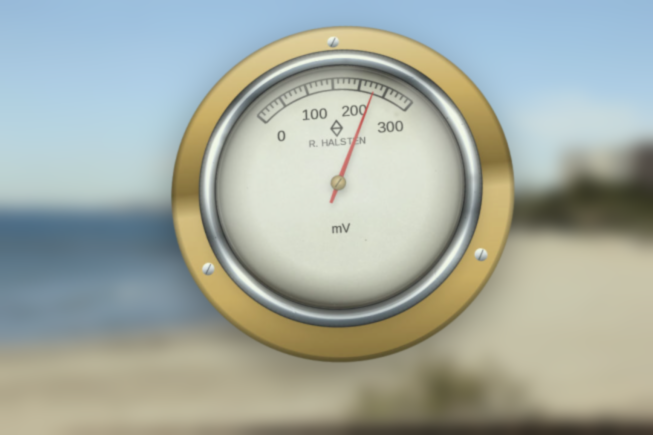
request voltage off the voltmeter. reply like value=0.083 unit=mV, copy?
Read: value=230 unit=mV
